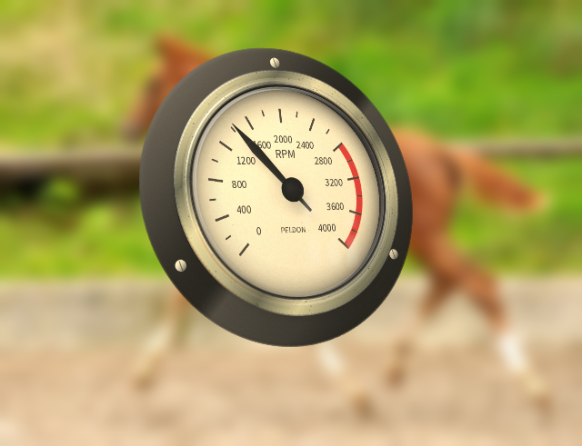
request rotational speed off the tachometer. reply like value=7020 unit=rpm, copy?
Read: value=1400 unit=rpm
